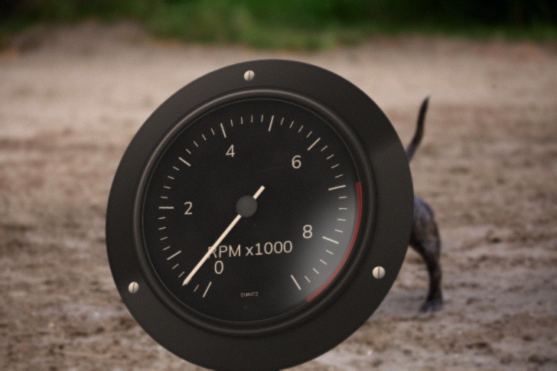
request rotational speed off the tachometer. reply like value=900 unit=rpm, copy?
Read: value=400 unit=rpm
